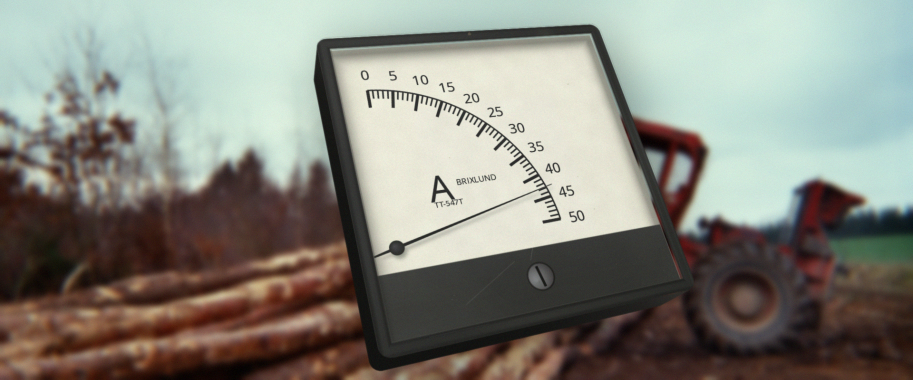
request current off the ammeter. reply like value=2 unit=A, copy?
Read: value=43 unit=A
